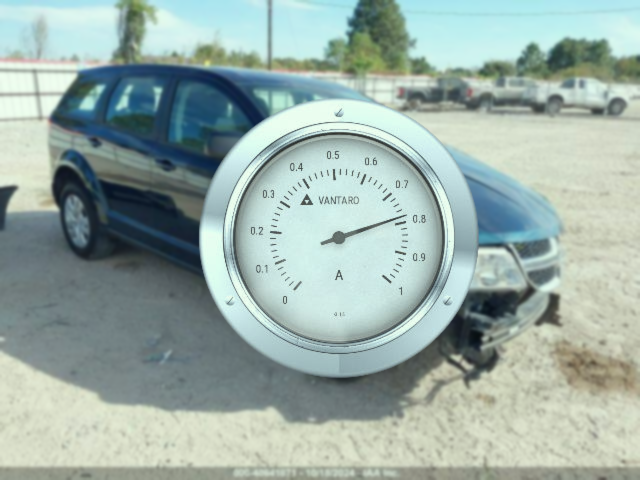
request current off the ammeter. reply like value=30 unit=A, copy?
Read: value=0.78 unit=A
